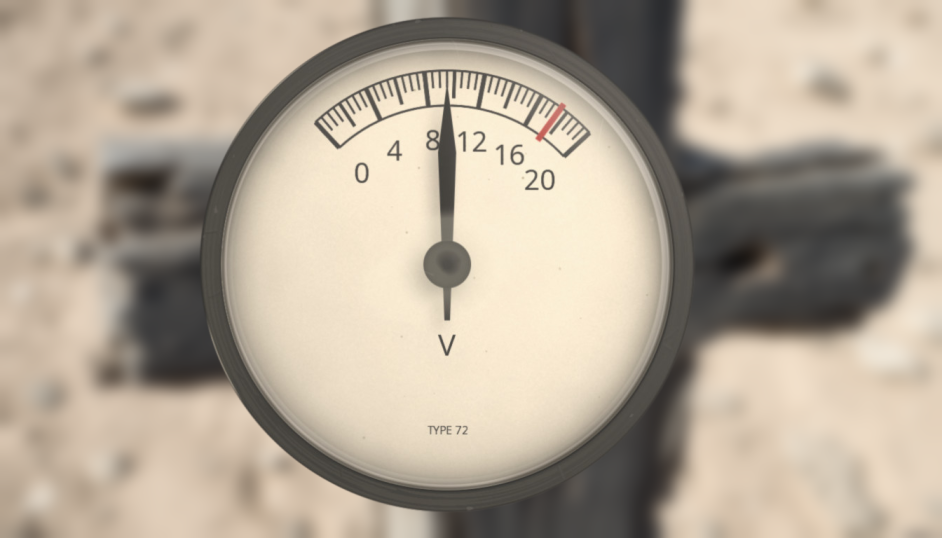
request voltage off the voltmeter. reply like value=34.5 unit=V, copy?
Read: value=9.5 unit=V
